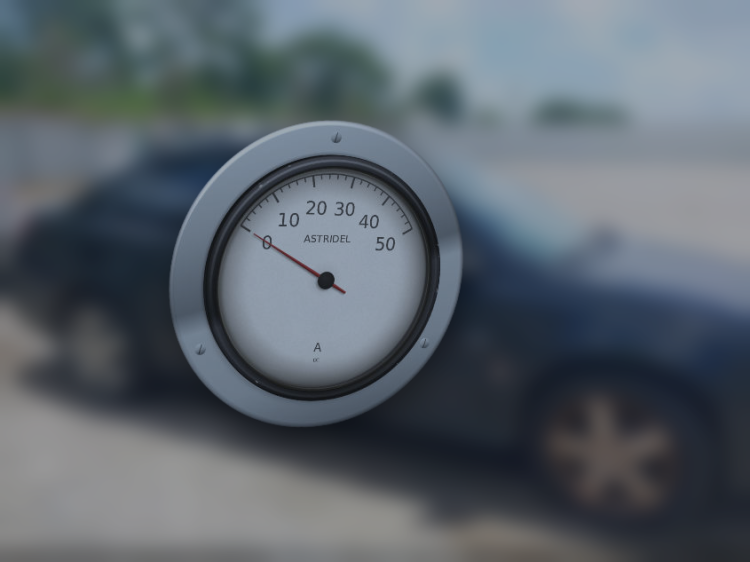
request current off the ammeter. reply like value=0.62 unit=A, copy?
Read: value=0 unit=A
